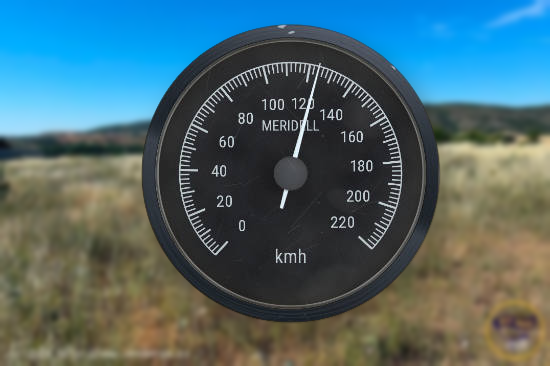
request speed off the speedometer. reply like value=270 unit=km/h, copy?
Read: value=124 unit=km/h
